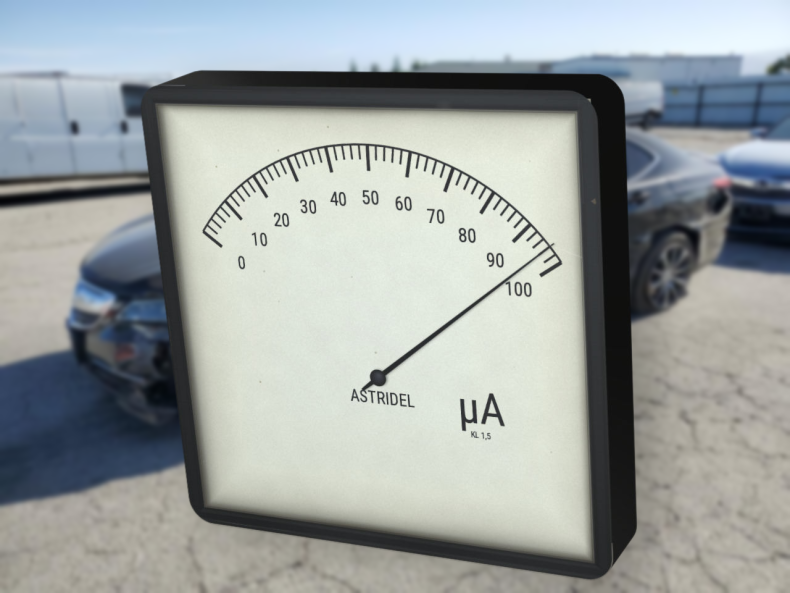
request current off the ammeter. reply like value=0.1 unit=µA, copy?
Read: value=96 unit=µA
